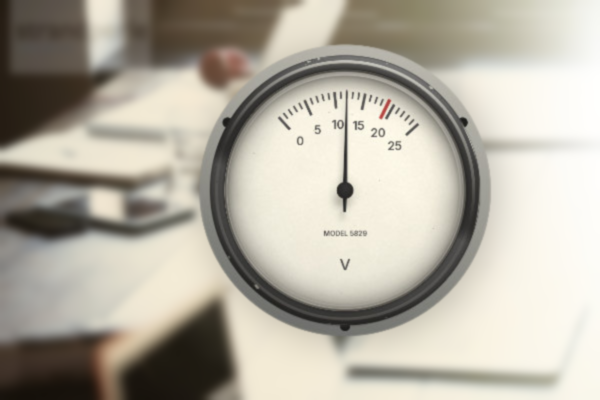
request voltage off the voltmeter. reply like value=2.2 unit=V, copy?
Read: value=12 unit=V
